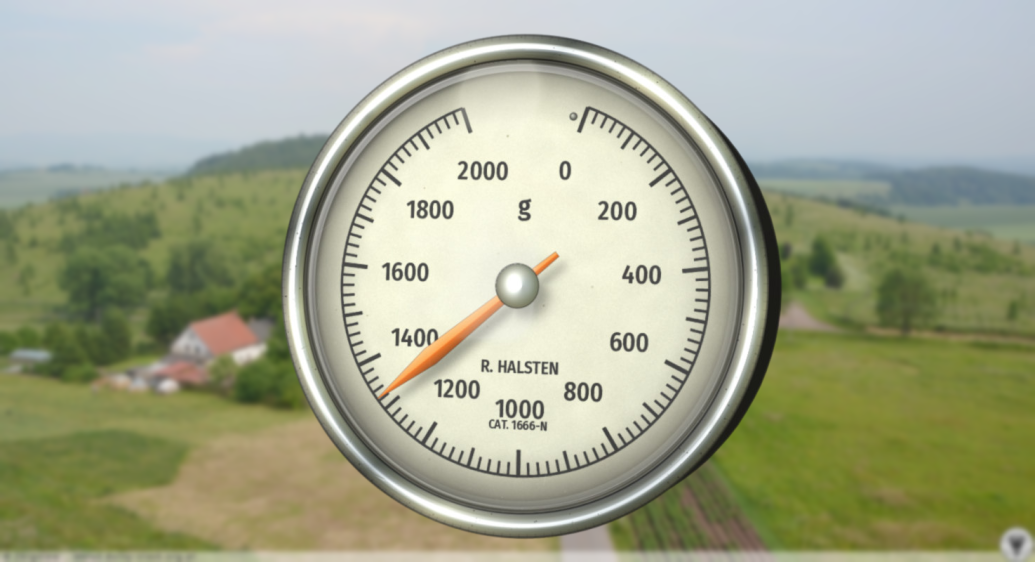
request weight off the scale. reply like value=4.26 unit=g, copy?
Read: value=1320 unit=g
